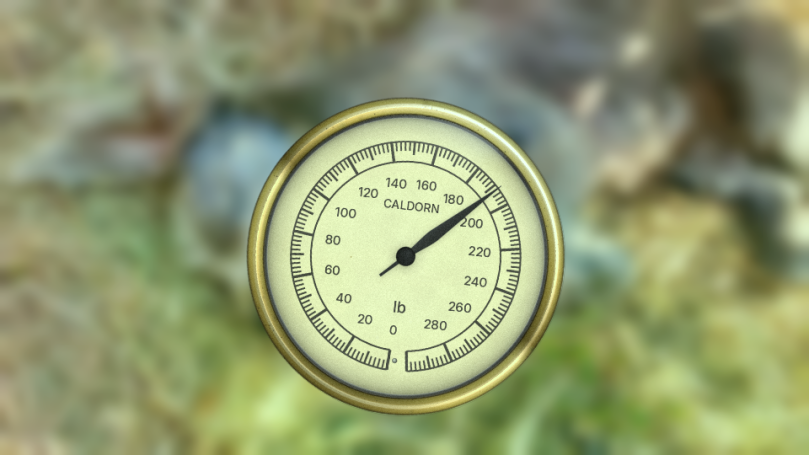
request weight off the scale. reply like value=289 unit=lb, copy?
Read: value=192 unit=lb
